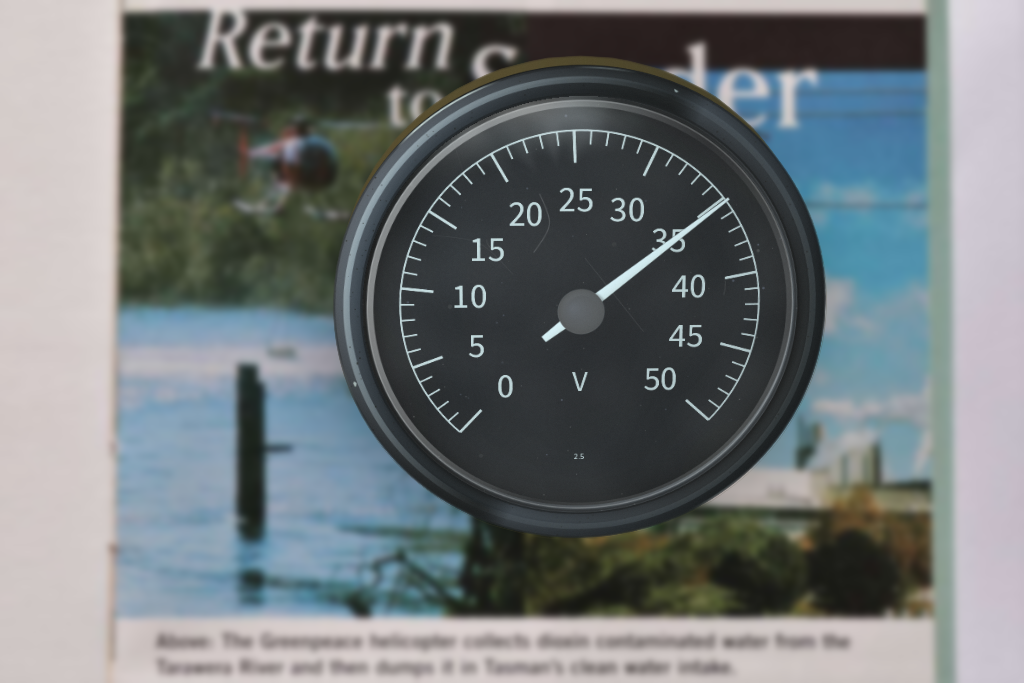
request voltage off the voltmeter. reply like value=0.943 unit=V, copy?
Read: value=35 unit=V
